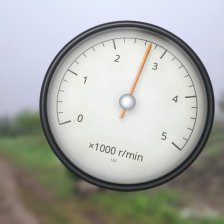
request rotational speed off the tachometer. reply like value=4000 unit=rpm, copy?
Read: value=2700 unit=rpm
